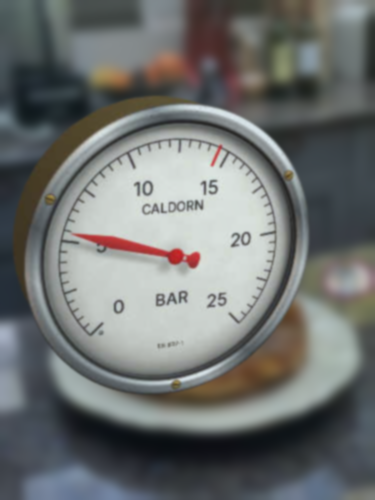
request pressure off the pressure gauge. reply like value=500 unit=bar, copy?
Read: value=5.5 unit=bar
